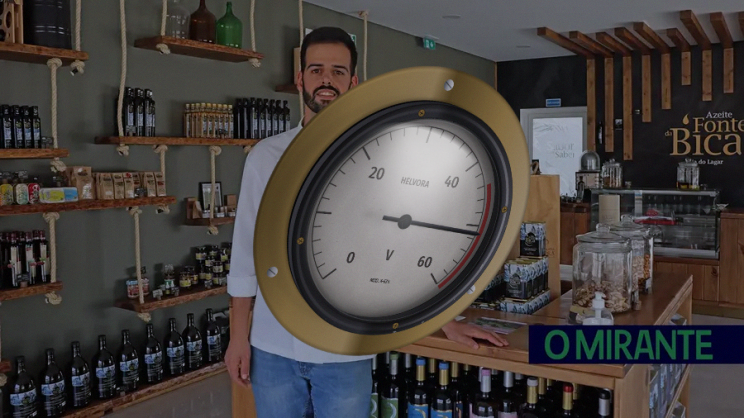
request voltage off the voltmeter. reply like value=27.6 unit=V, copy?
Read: value=51 unit=V
